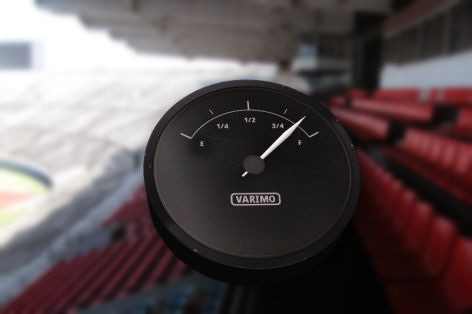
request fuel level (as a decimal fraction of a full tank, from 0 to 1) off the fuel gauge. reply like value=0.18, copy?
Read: value=0.875
